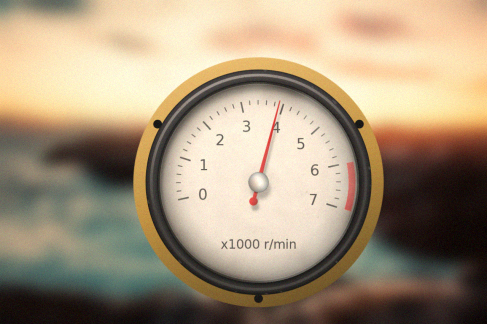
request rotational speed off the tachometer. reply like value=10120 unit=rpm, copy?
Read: value=3900 unit=rpm
